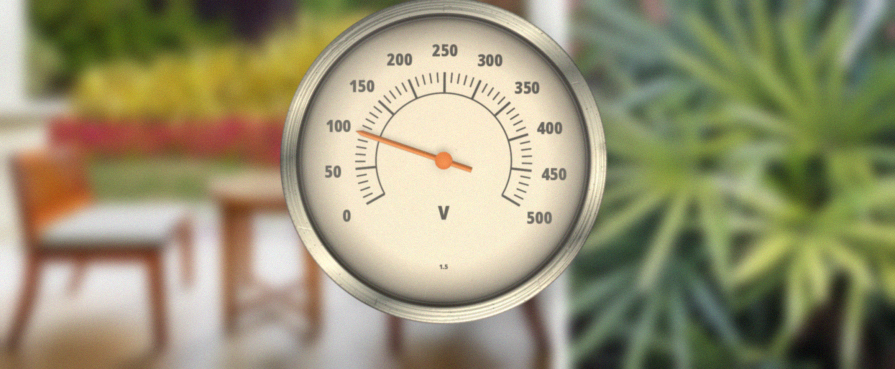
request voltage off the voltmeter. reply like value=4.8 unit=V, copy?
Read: value=100 unit=V
